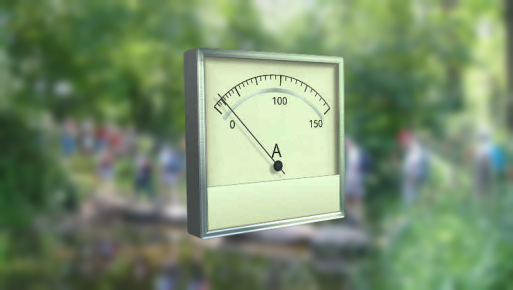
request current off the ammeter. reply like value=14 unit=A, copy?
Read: value=25 unit=A
